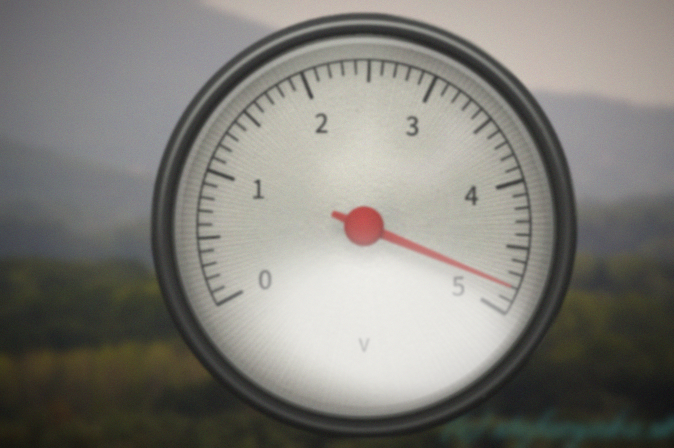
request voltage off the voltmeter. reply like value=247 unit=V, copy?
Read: value=4.8 unit=V
